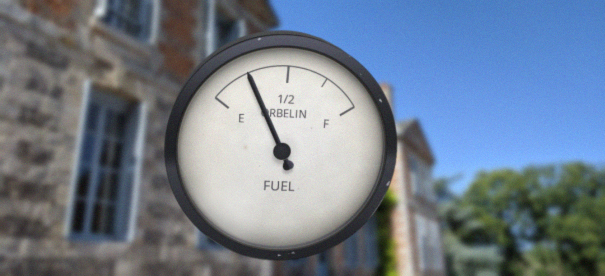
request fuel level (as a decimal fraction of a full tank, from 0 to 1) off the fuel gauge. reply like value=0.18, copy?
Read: value=0.25
